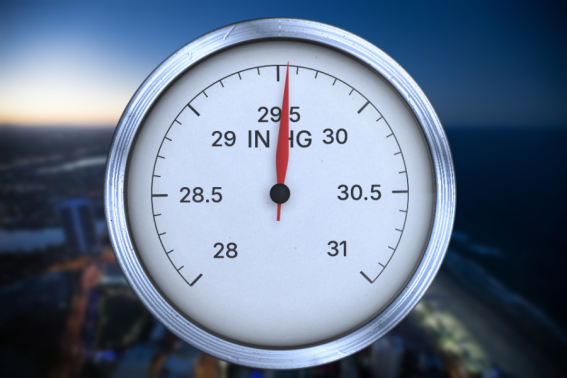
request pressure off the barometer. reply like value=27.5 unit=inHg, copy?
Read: value=29.55 unit=inHg
